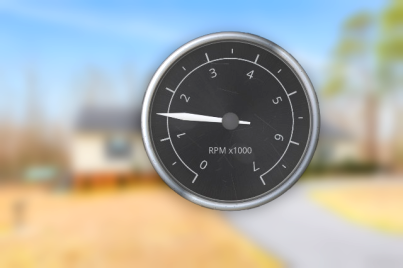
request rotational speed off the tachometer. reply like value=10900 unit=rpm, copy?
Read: value=1500 unit=rpm
